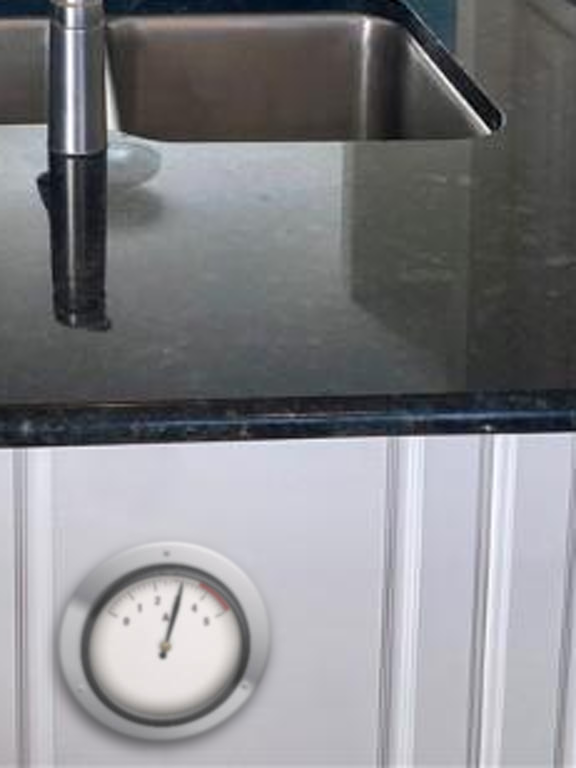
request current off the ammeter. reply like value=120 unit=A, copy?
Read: value=3 unit=A
